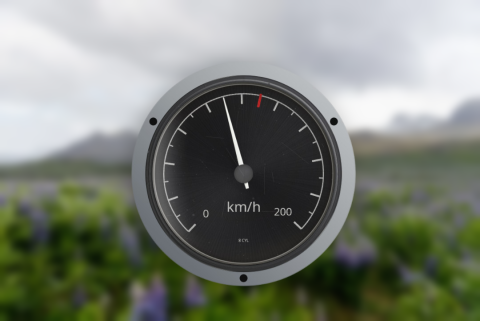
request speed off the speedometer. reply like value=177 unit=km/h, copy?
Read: value=90 unit=km/h
